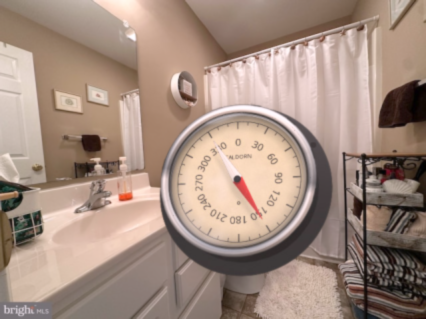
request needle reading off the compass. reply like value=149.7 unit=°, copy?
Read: value=150 unit=°
